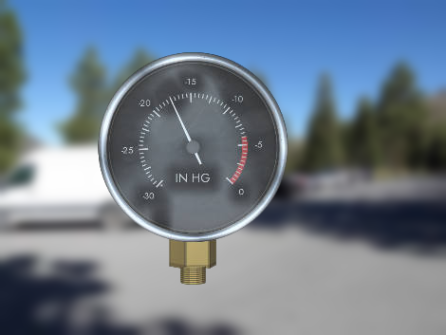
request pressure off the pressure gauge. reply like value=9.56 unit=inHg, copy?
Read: value=-17.5 unit=inHg
